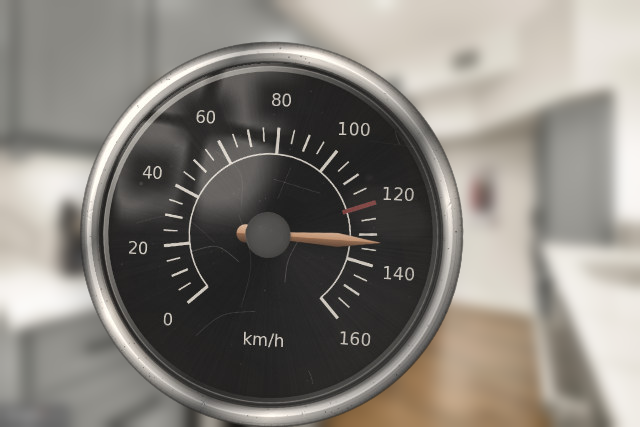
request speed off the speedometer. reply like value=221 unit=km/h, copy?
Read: value=132.5 unit=km/h
